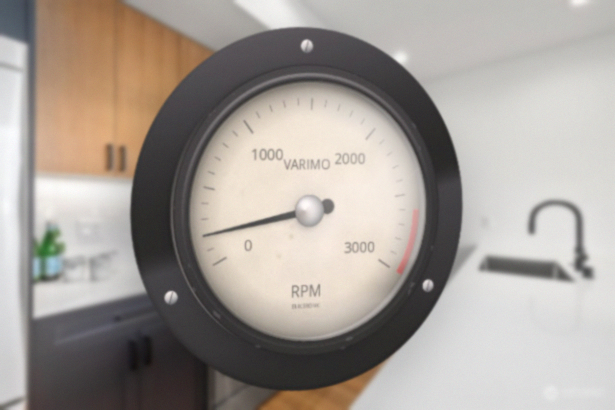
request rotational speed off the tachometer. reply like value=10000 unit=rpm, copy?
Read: value=200 unit=rpm
